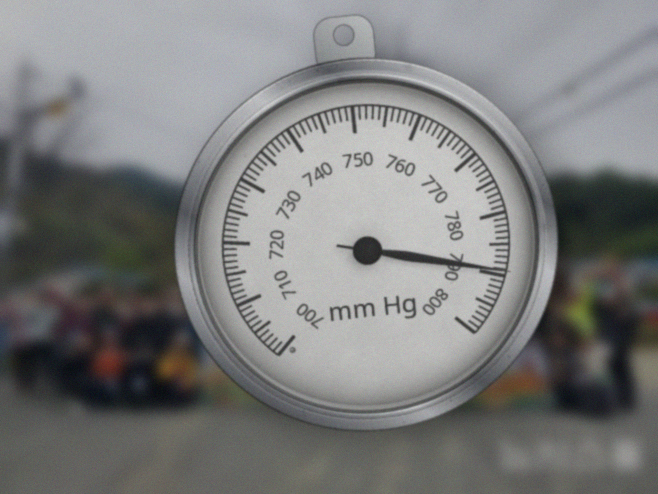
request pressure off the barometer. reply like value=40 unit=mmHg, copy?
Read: value=789 unit=mmHg
